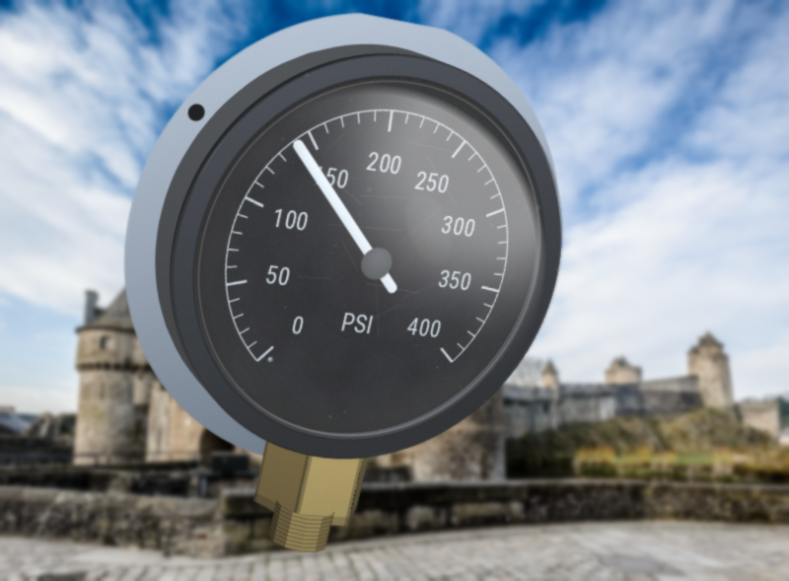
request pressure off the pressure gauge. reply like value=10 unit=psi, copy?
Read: value=140 unit=psi
